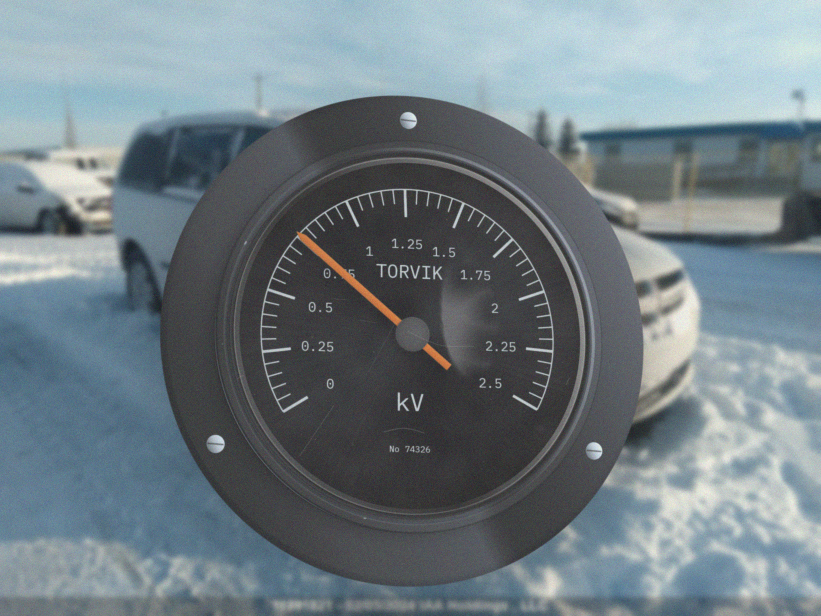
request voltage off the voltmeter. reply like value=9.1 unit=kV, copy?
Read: value=0.75 unit=kV
